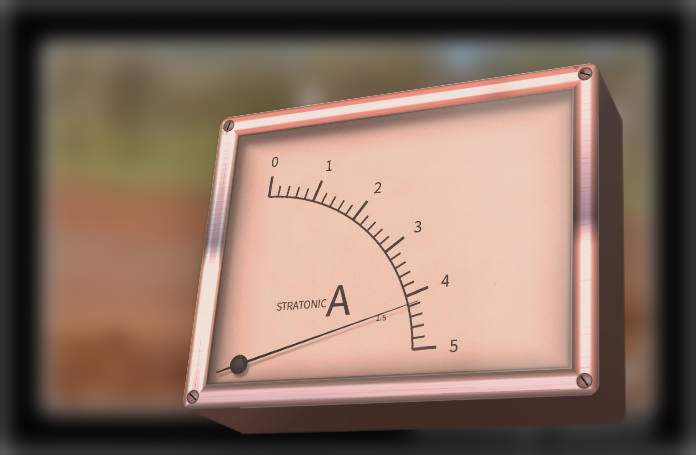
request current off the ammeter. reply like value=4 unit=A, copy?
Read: value=4.2 unit=A
